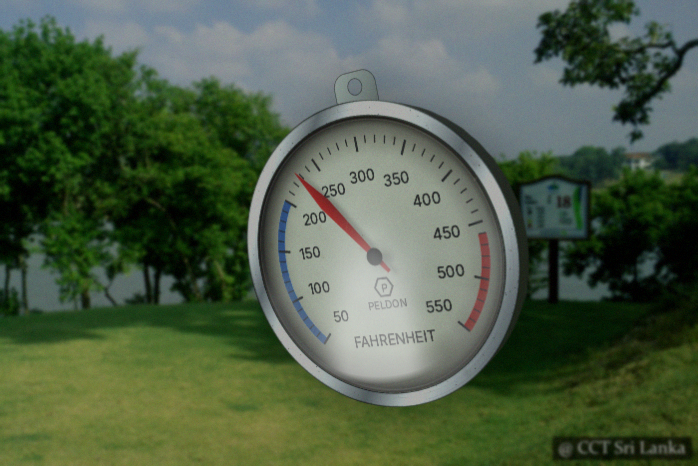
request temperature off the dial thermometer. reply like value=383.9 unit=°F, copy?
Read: value=230 unit=°F
